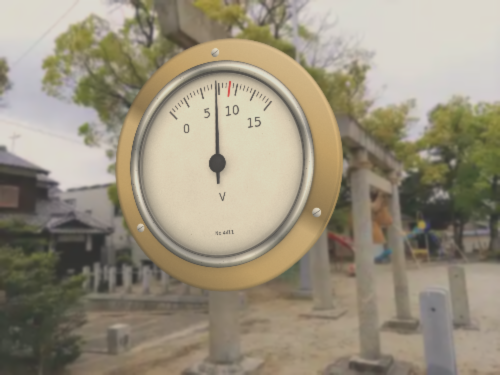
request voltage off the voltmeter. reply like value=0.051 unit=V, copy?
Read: value=7.5 unit=V
